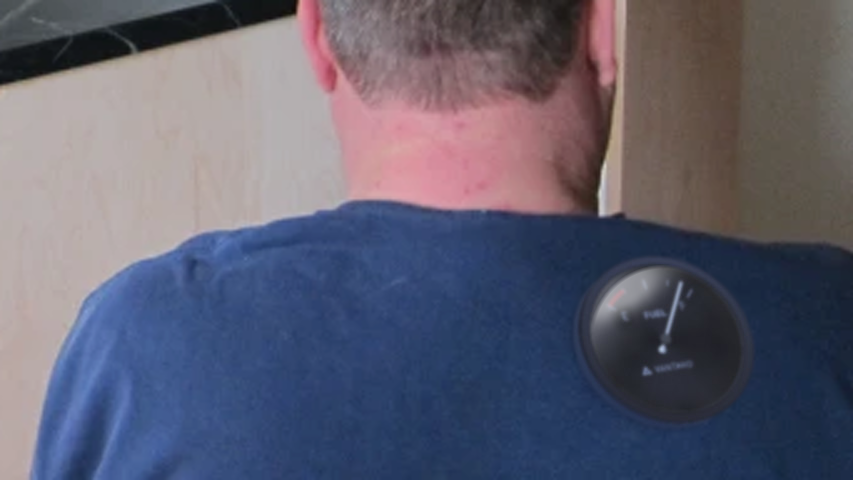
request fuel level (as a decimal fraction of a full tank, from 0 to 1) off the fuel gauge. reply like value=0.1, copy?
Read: value=0.875
